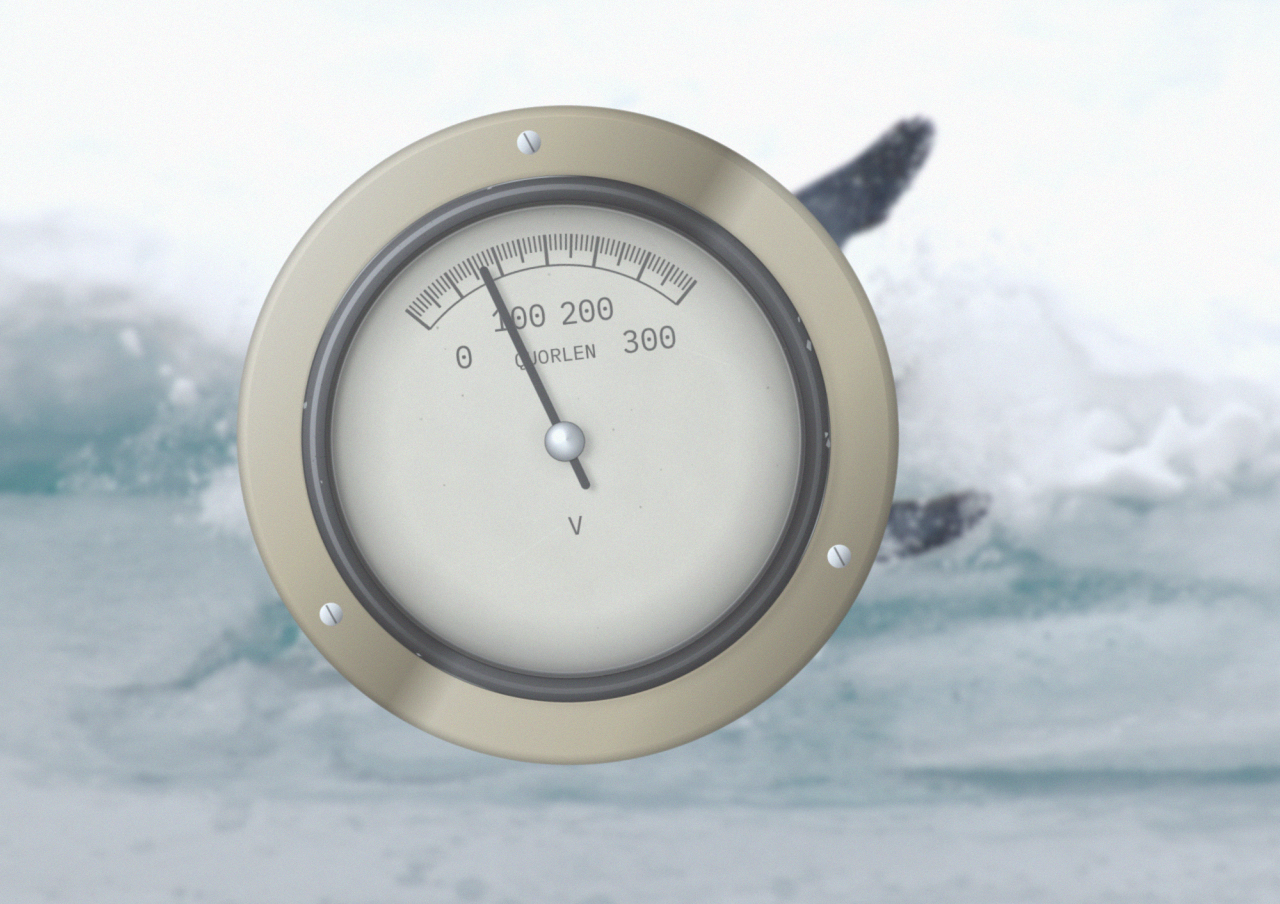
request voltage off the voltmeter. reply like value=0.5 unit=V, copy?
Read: value=85 unit=V
